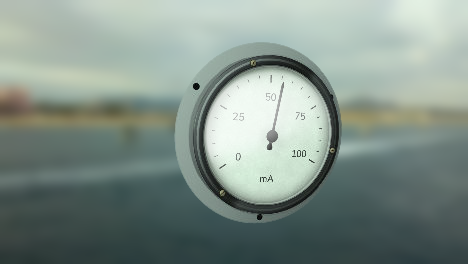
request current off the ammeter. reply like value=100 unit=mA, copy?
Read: value=55 unit=mA
